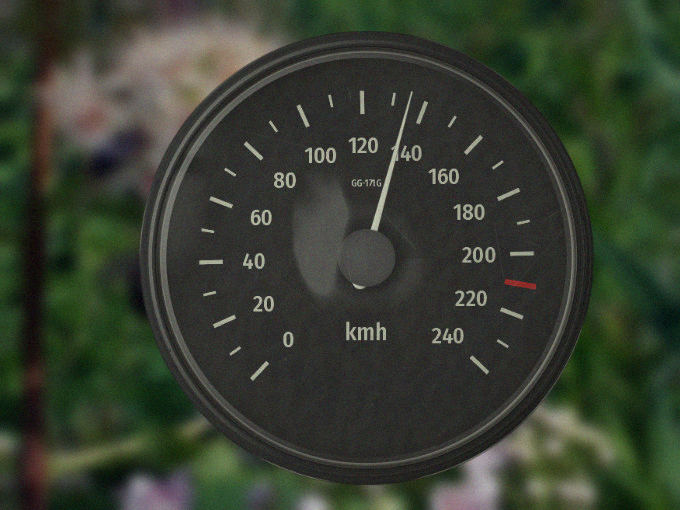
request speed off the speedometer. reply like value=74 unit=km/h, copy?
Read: value=135 unit=km/h
